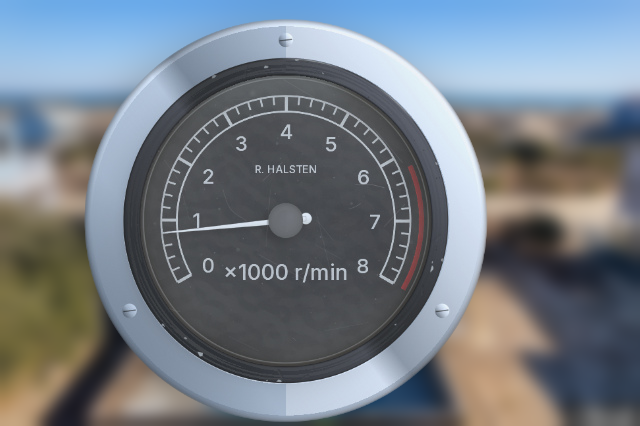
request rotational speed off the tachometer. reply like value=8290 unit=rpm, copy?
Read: value=800 unit=rpm
